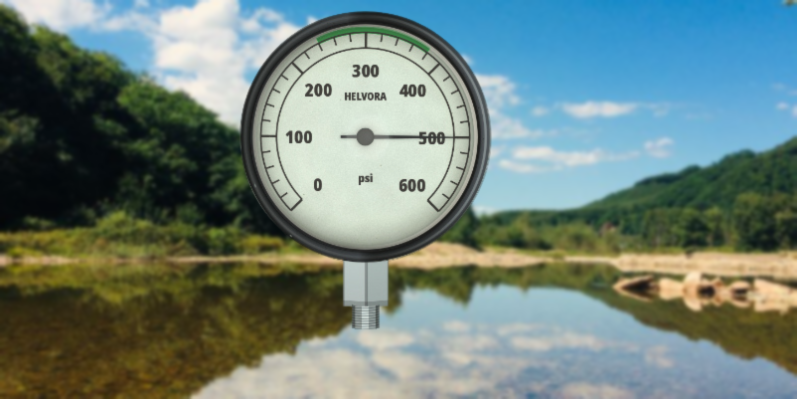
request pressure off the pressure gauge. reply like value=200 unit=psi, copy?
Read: value=500 unit=psi
